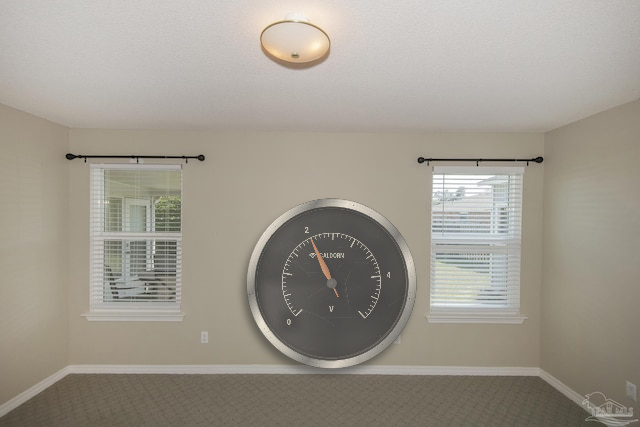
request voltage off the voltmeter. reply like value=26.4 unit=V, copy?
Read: value=2 unit=V
